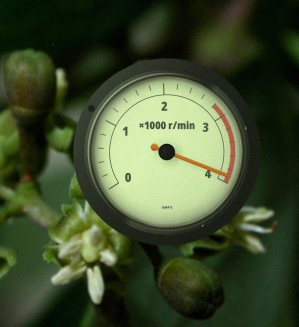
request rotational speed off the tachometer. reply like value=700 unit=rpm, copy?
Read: value=3900 unit=rpm
